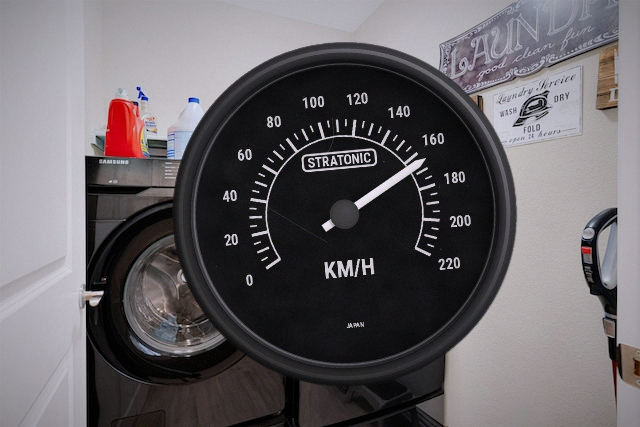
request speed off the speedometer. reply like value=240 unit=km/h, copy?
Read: value=165 unit=km/h
